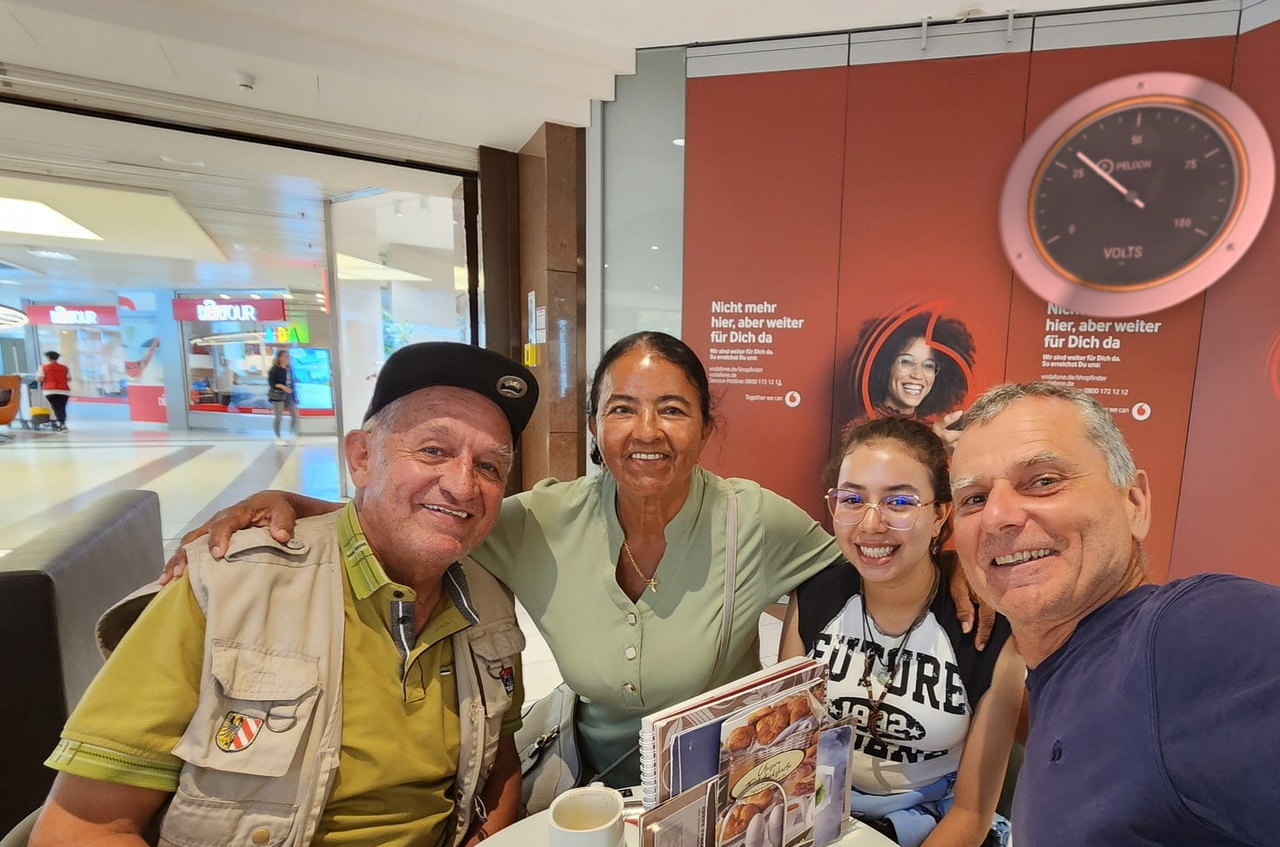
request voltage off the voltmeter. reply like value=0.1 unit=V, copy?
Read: value=30 unit=V
